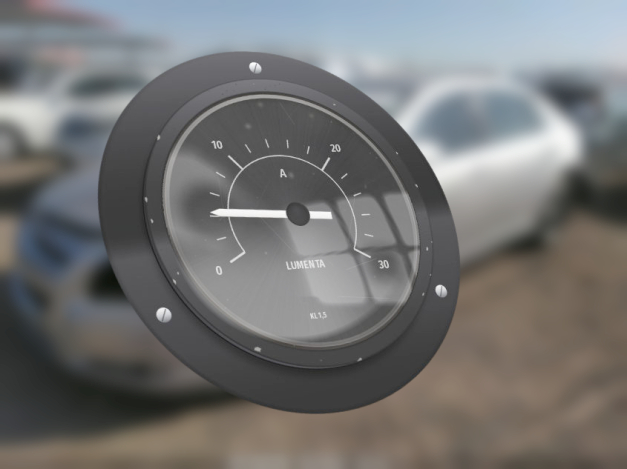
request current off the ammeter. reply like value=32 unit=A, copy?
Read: value=4 unit=A
